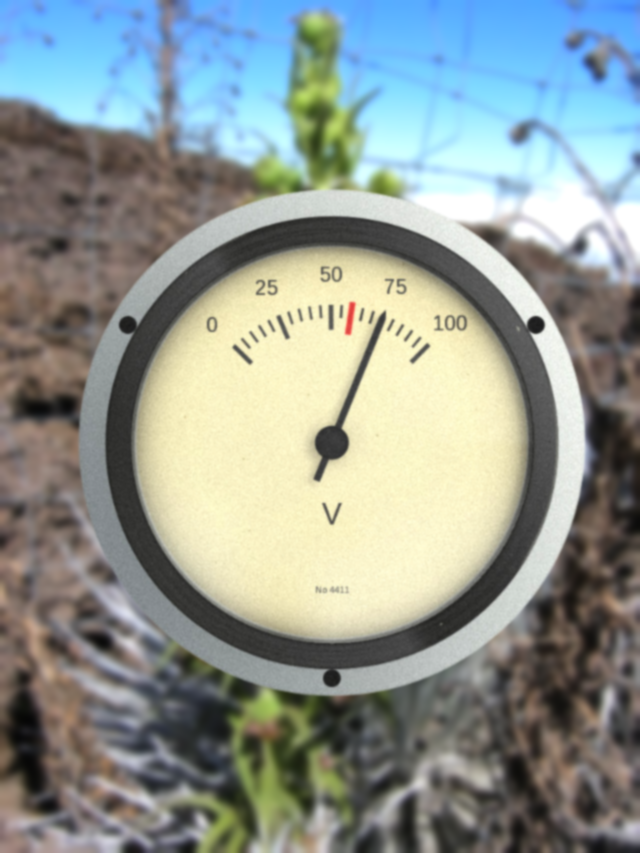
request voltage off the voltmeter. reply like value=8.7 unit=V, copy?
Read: value=75 unit=V
